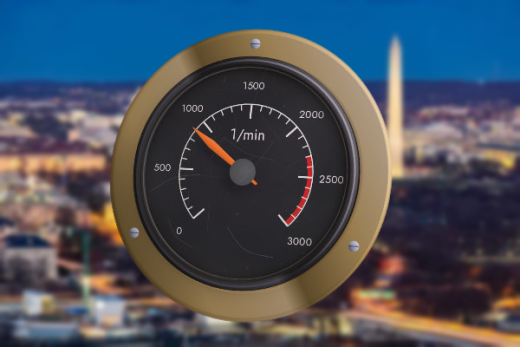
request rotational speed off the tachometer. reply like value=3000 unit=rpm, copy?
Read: value=900 unit=rpm
